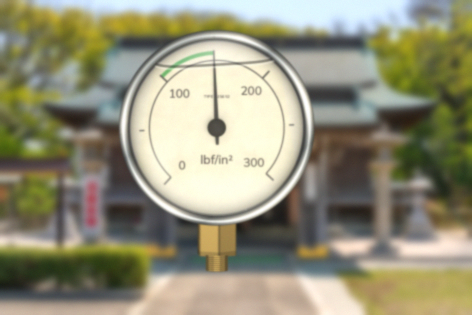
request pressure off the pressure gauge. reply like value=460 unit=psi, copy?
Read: value=150 unit=psi
